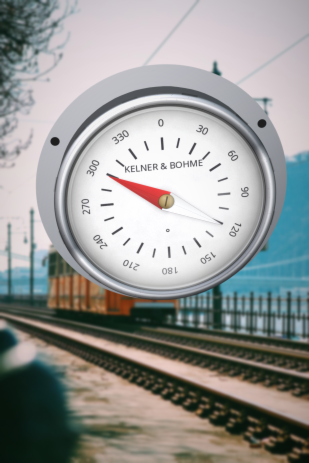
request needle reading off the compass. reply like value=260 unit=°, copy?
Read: value=300 unit=°
